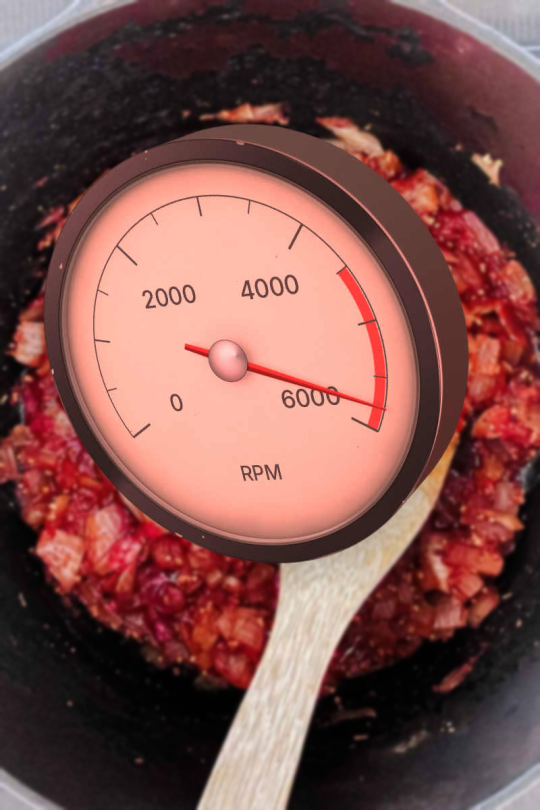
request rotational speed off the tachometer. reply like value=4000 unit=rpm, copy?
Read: value=5750 unit=rpm
